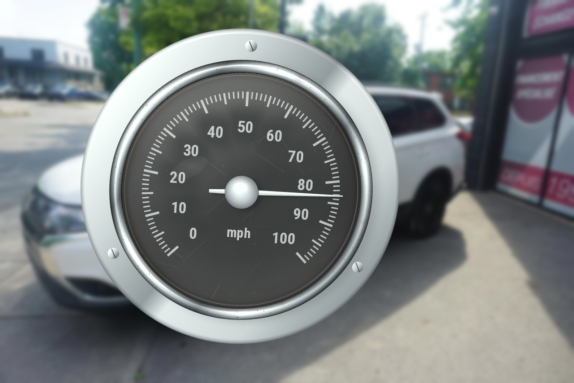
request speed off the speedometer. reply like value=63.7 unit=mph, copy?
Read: value=83 unit=mph
